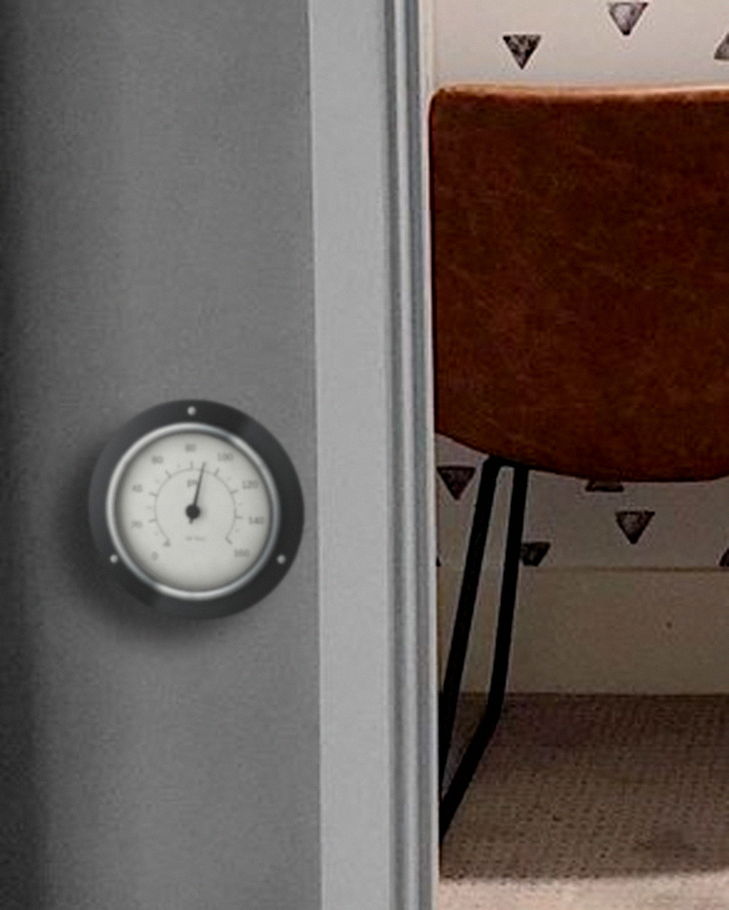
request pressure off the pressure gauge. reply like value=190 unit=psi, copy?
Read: value=90 unit=psi
